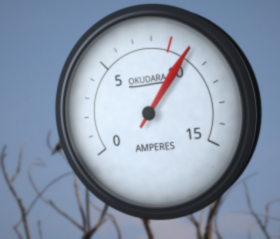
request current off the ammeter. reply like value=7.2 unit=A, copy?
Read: value=10 unit=A
